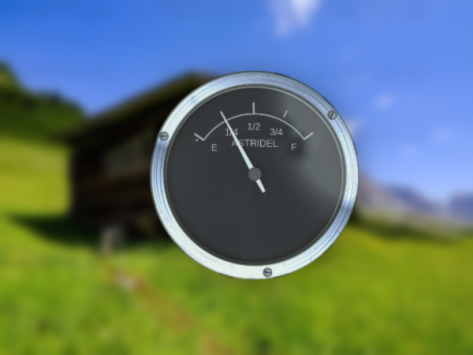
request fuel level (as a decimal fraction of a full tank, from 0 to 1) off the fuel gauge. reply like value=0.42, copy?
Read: value=0.25
